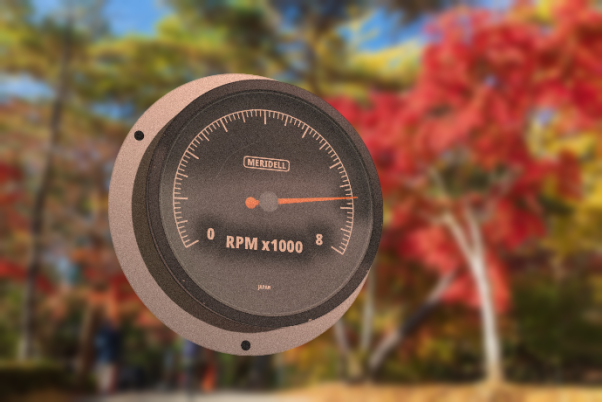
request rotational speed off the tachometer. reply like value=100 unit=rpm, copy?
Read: value=6800 unit=rpm
